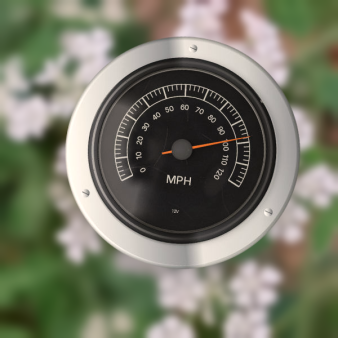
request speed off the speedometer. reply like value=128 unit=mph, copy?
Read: value=98 unit=mph
